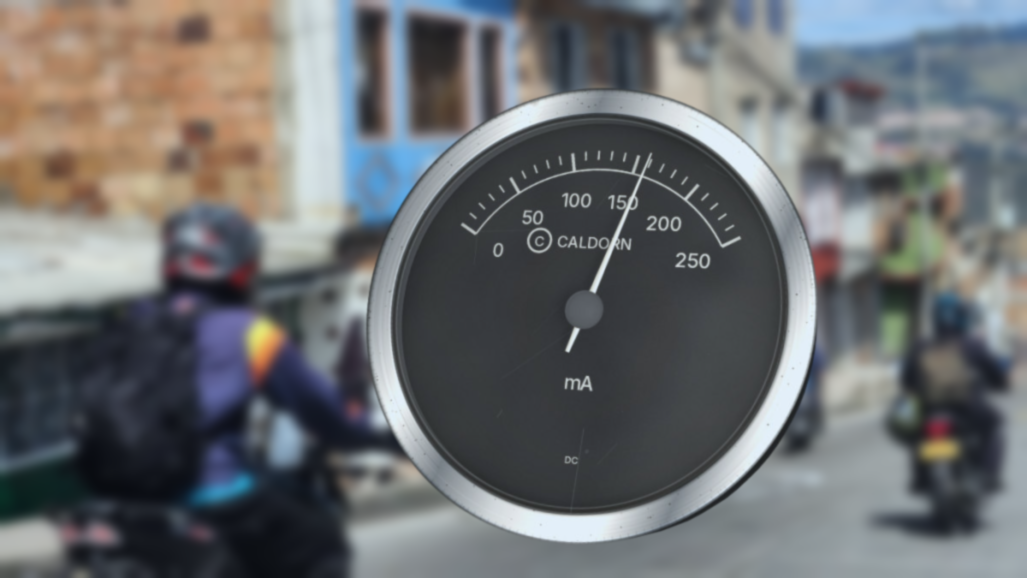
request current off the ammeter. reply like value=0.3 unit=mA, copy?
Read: value=160 unit=mA
